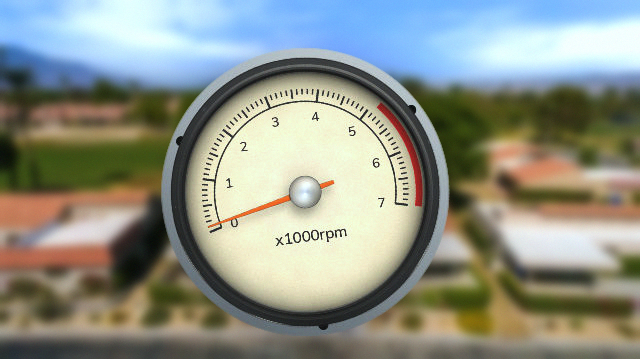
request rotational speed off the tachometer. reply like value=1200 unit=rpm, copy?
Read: value=100 unit=rpm
